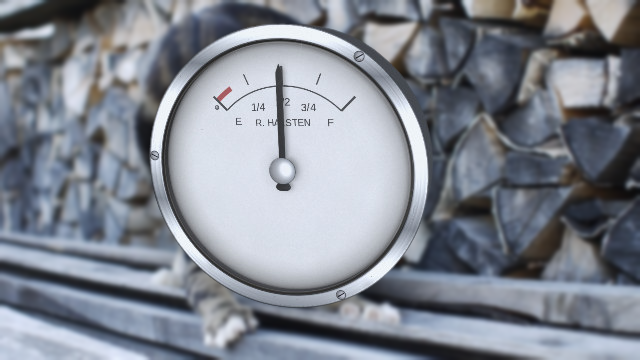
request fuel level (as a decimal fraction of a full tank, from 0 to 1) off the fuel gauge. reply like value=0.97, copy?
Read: value=0.5
